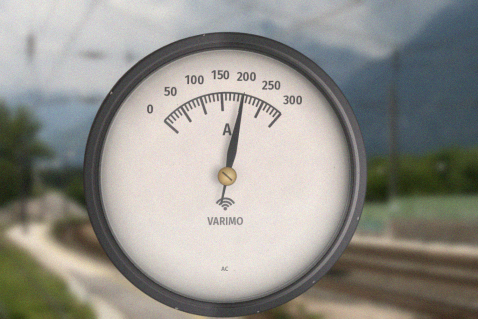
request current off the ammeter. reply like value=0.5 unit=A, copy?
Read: value=200 unit=A
